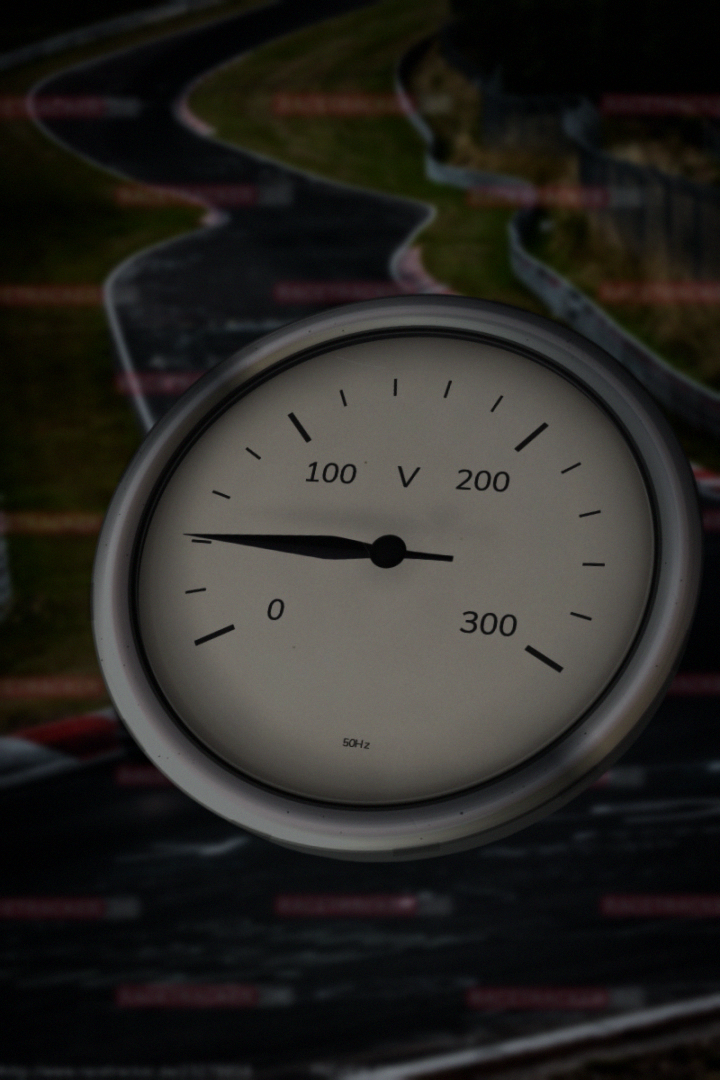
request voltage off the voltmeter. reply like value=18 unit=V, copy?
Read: value=40 unit=V
